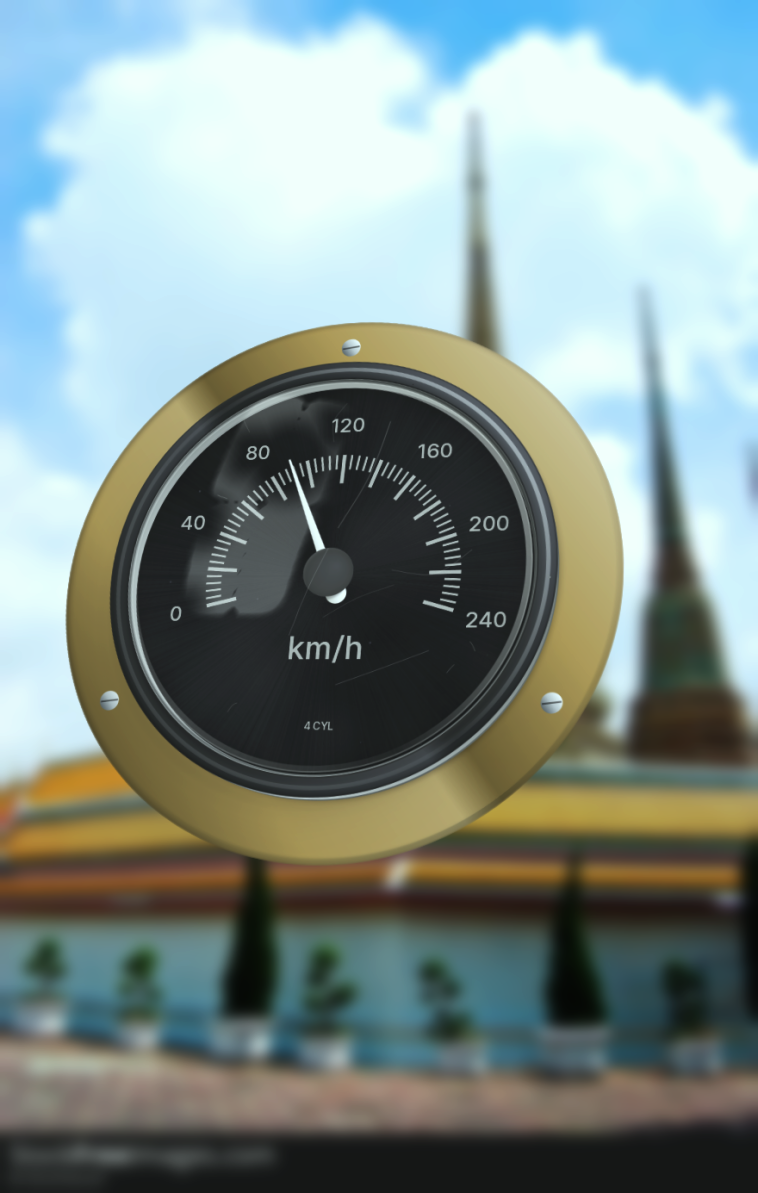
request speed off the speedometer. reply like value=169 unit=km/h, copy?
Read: value=92 unit=km/h
